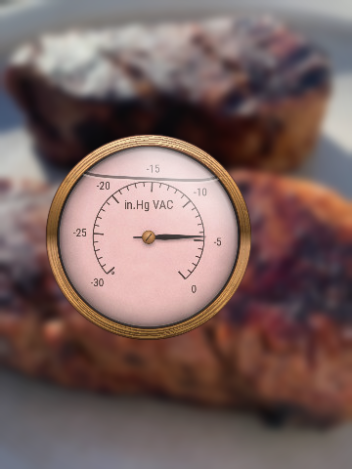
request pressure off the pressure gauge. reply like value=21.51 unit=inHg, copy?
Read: value=-5.5 unit=inHg
